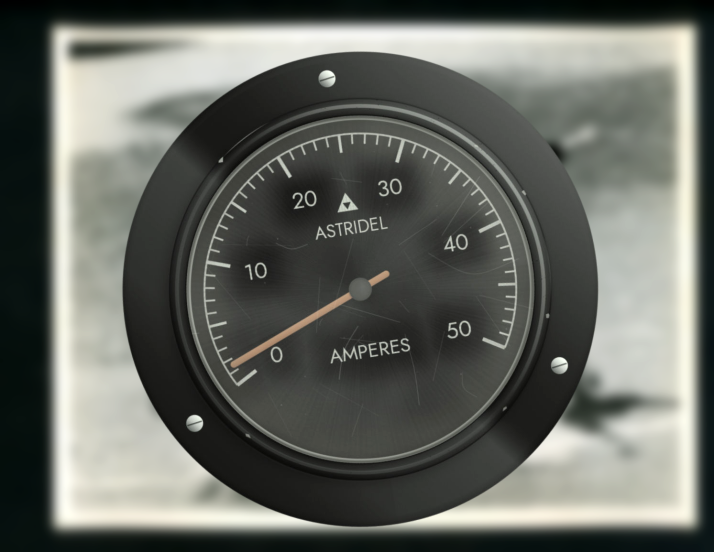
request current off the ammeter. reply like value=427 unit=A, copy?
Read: value=1.5 unit=A
